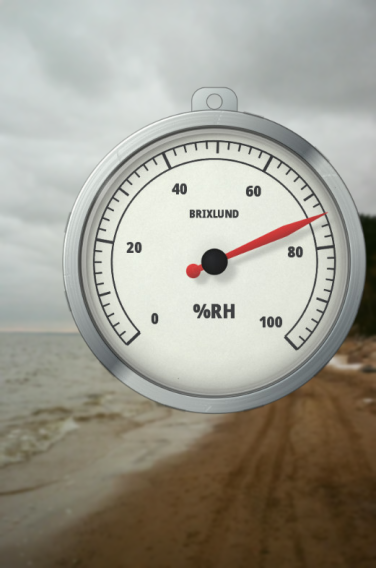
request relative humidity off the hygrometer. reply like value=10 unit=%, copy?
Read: value=74 unit=%
